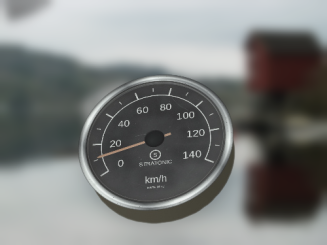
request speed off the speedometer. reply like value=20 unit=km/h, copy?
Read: value=10 unit=km/h
